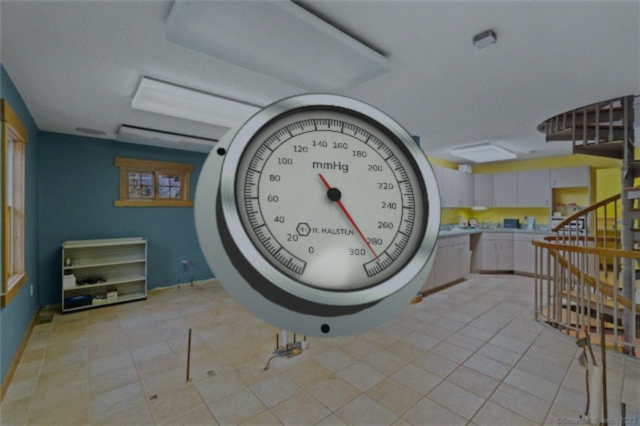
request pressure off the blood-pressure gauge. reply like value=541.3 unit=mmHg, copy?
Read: value=290 unit=mmHg
